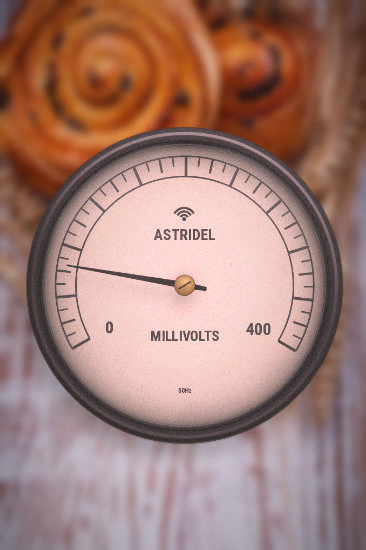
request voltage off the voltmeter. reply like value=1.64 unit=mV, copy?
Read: value=65 unit=mV
